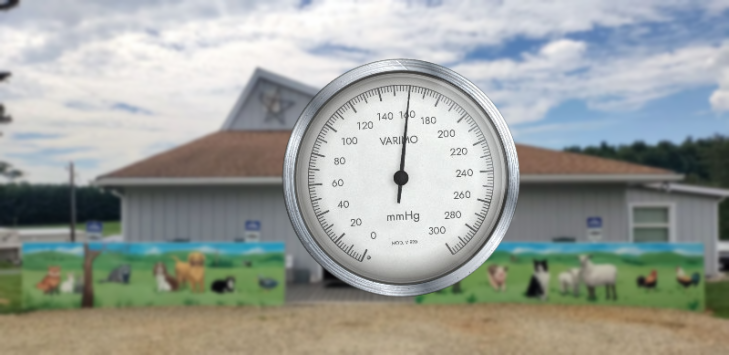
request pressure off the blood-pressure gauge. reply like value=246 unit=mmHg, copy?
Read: value=160 unit=mmHg
